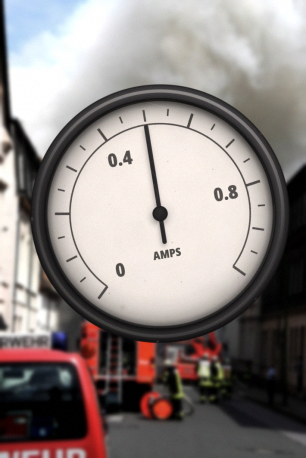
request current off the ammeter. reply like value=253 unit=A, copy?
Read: value=0.5 unit=A
